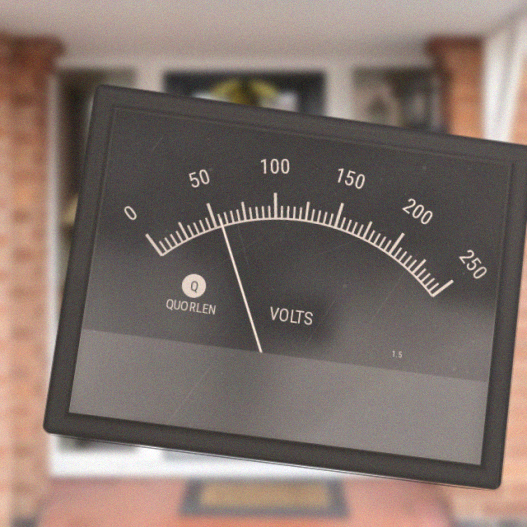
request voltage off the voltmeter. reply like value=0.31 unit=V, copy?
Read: value=55 unit=V
